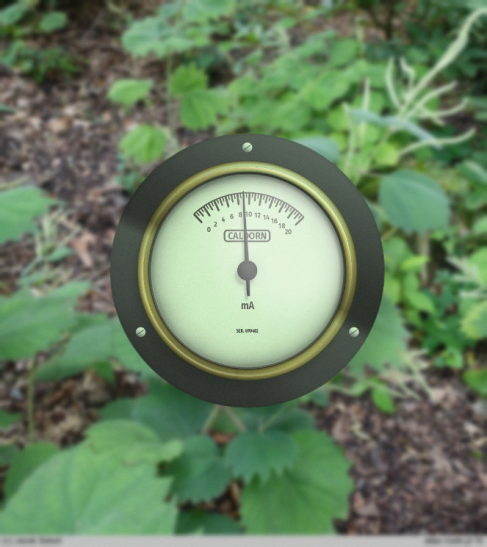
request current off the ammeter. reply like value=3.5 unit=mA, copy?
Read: value=9 unit=mA
